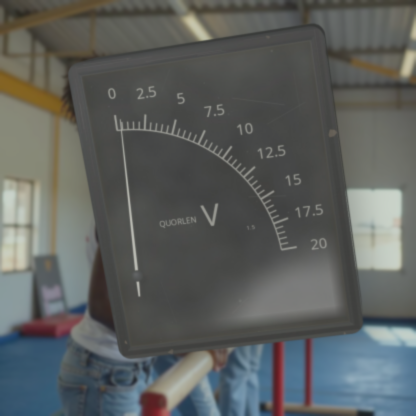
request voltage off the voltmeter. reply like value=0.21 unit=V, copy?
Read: value=0.5 unit=V
